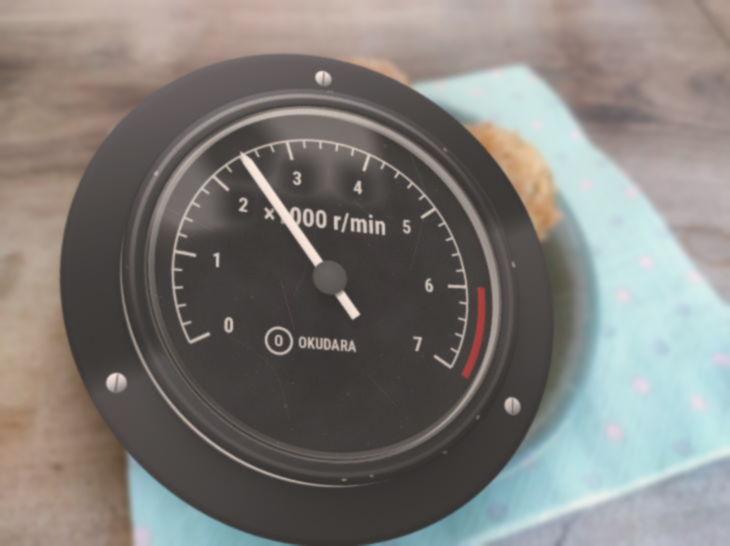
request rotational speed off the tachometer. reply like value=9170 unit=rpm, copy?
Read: value=2400 unit=rpm
